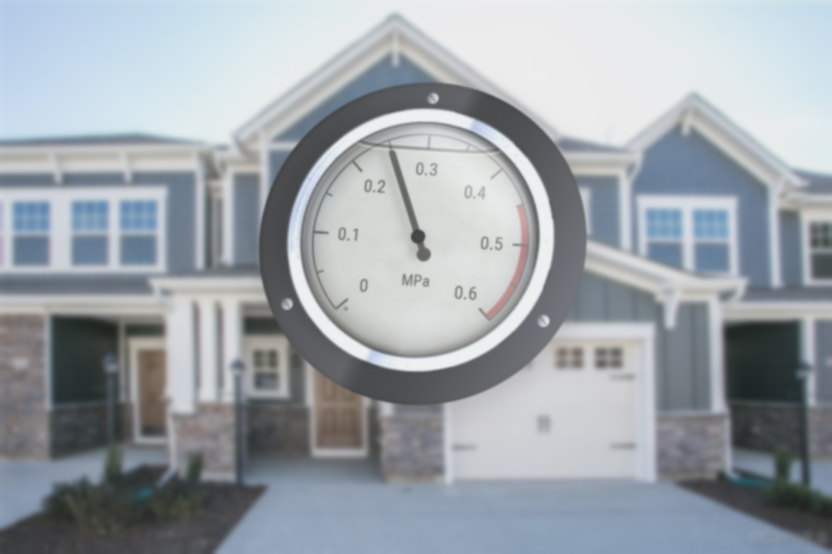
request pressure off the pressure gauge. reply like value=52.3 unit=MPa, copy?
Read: value=0.25 unit=MPa
